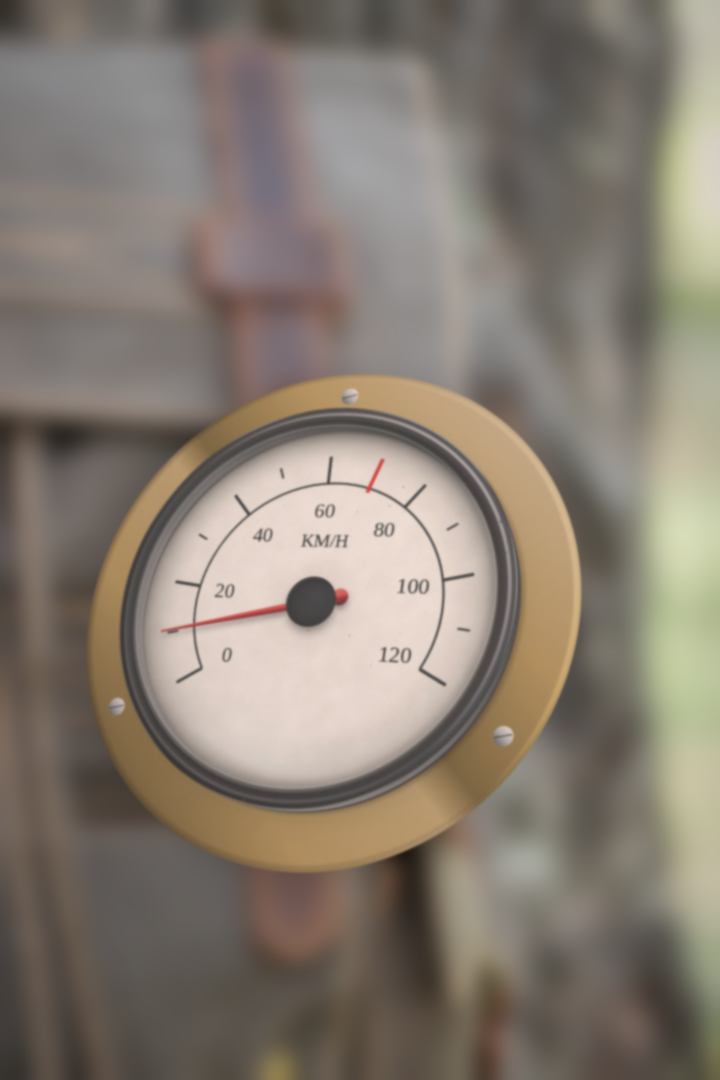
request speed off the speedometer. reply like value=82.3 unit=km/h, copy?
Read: value=10 unit=km/h
